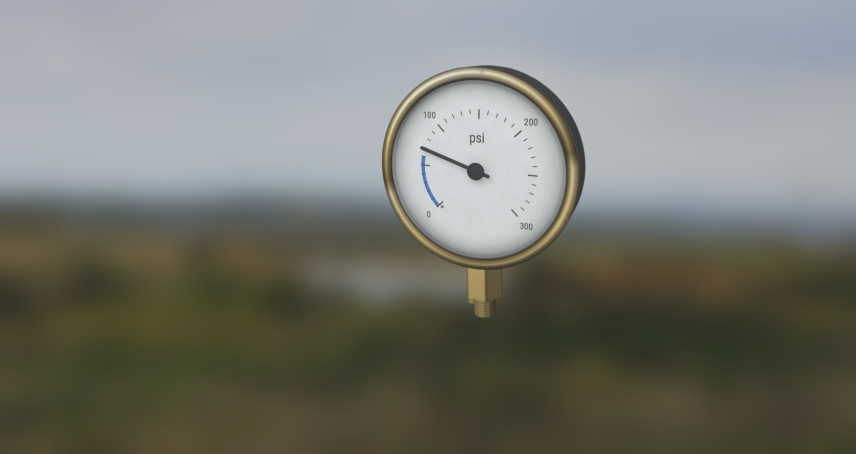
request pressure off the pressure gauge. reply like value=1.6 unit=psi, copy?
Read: value=70 unit=psi
